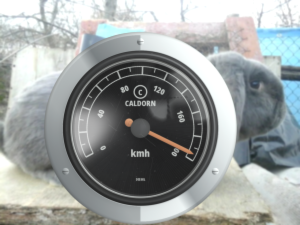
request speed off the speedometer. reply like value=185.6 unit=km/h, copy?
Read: value=195 unit=km/h
